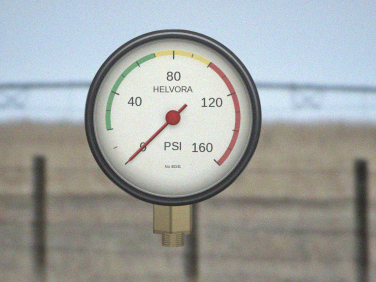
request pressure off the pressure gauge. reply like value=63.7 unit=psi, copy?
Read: value=0 unit=psi
